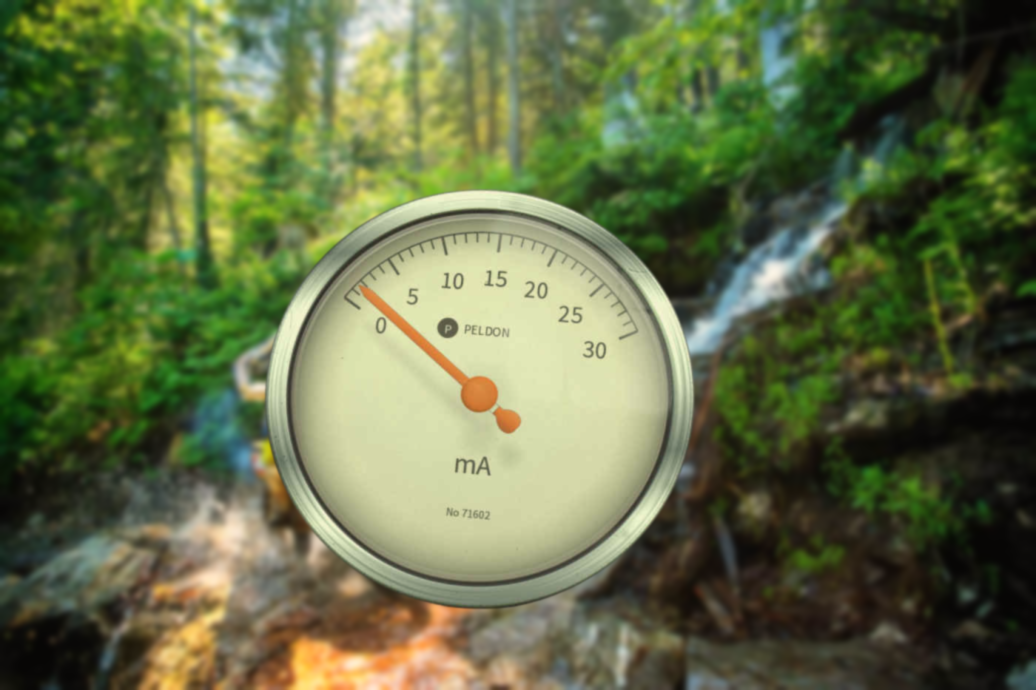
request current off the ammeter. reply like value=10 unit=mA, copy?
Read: value=1.5 unit=mA
